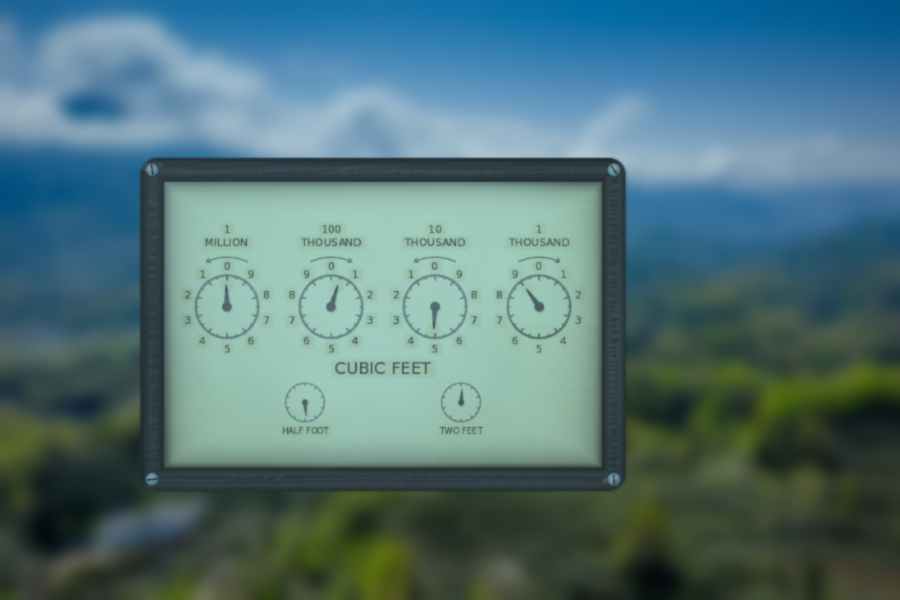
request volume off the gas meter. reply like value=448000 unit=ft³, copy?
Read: value=4900 unit=ft³
